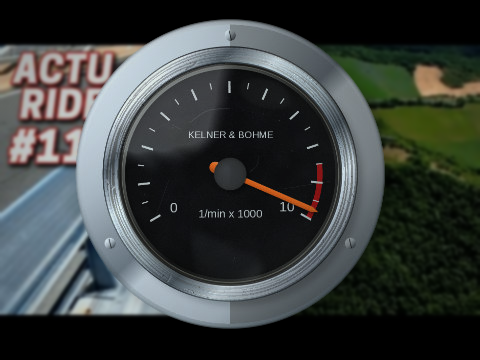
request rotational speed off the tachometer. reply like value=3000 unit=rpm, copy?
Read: value=9750 unit=rpm
